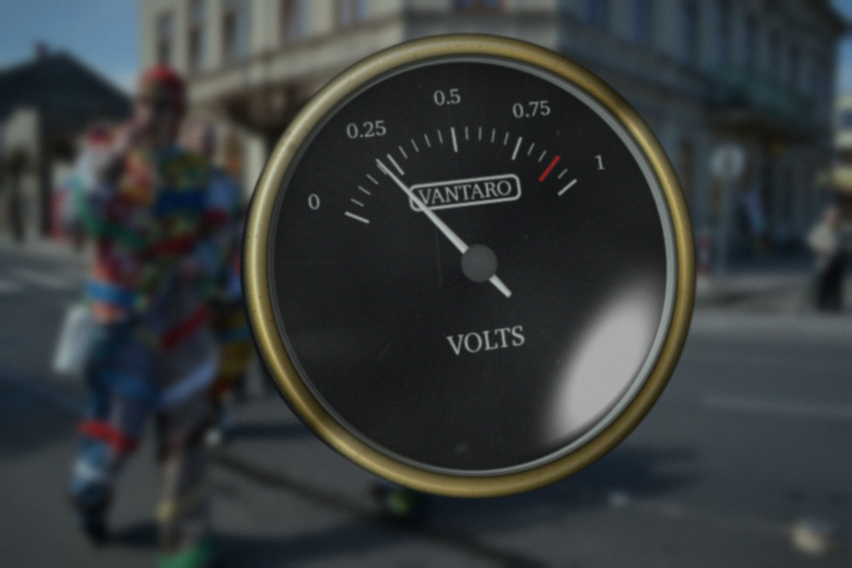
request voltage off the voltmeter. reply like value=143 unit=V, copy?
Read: value=0.2 unit=V
